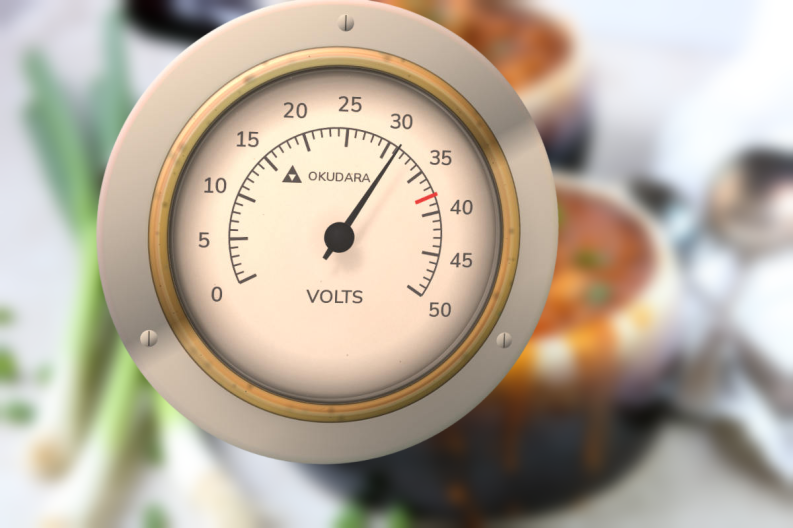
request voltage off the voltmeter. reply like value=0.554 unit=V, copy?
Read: value=31 unit=V
